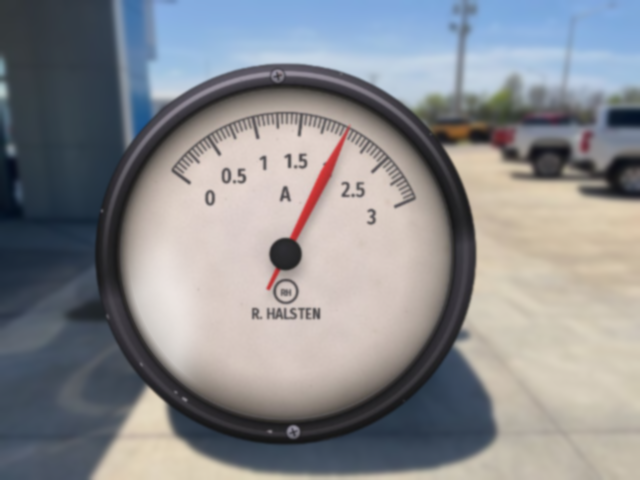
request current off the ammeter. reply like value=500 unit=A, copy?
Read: value=2 unit=A
